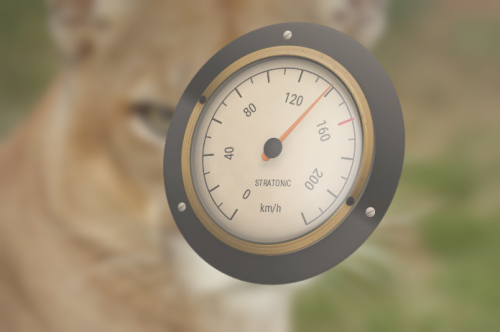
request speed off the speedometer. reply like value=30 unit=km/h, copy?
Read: value=140 unit=km/h
